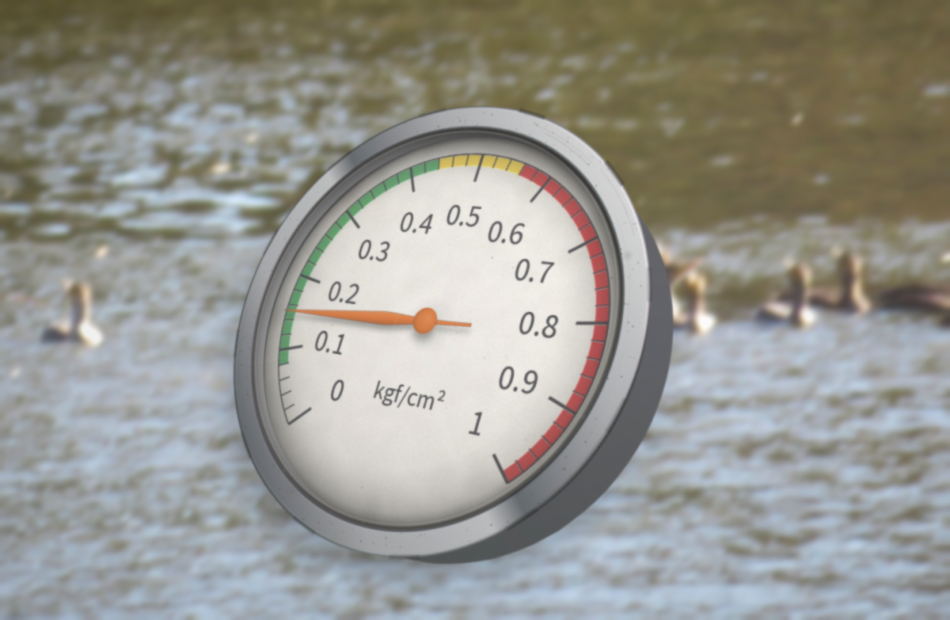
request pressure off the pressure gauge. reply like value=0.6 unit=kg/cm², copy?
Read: value=0.15 unit=kg/cm²
